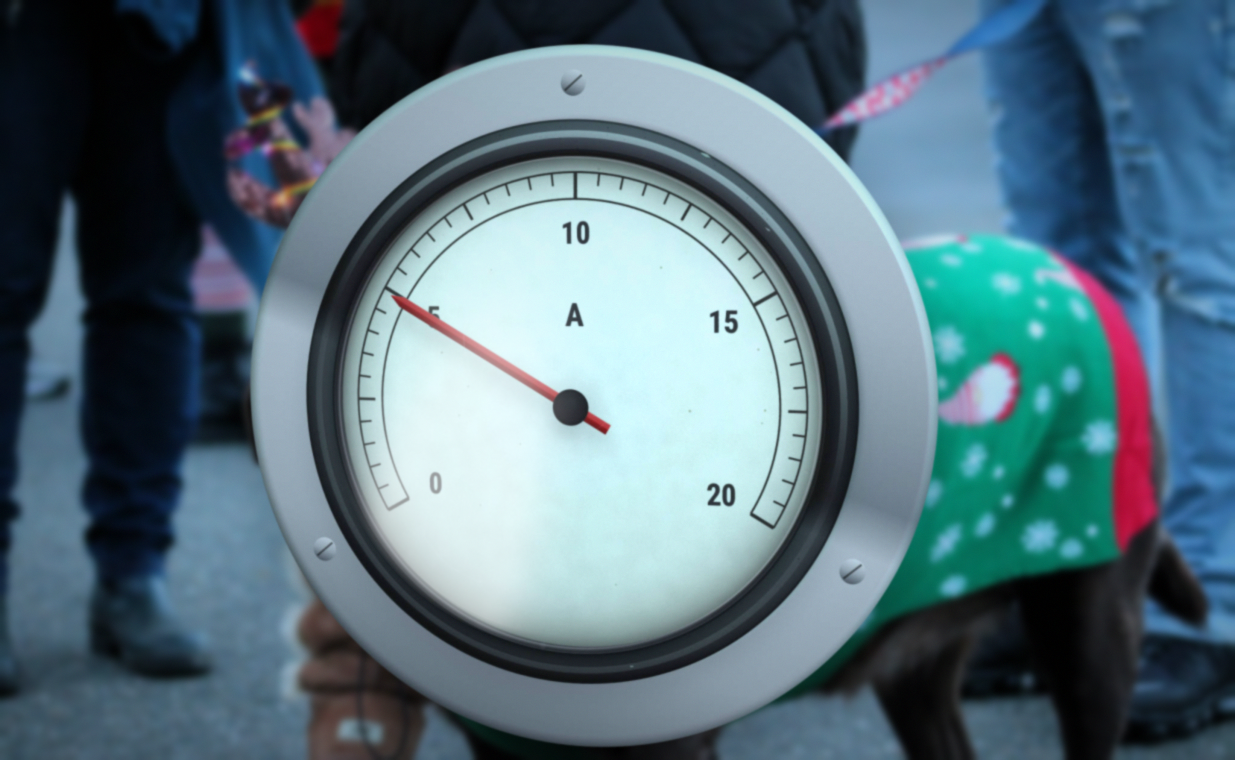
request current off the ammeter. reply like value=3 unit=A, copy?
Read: value=5 unit=A
